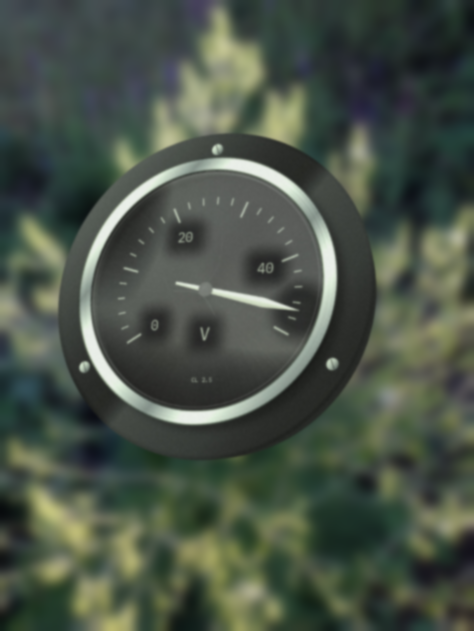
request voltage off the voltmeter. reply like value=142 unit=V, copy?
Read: value=47 unit=V
